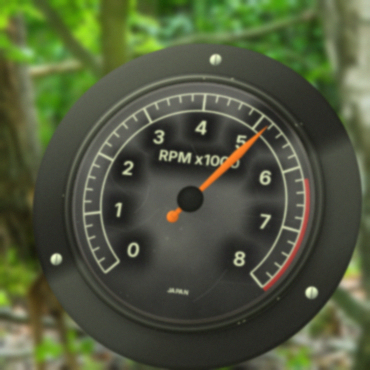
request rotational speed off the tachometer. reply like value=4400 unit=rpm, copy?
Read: value=5200 unit=rpm
